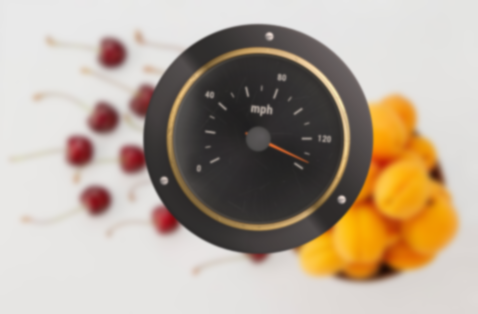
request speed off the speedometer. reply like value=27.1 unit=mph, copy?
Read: value=135 unit=mph
